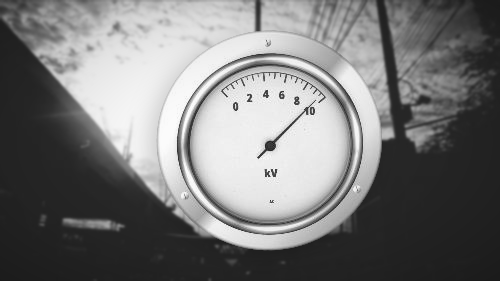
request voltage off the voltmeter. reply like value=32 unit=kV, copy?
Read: value=9.5 unit=kV
